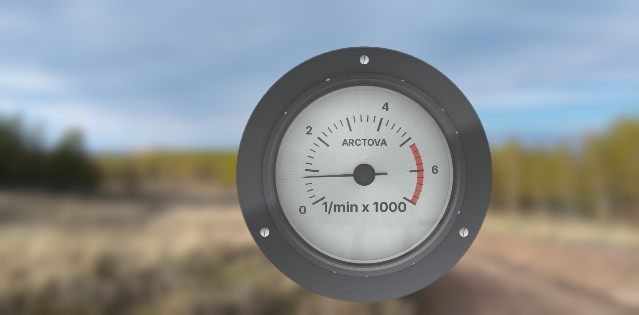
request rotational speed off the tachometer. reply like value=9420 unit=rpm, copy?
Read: value=800 unit=rpm
